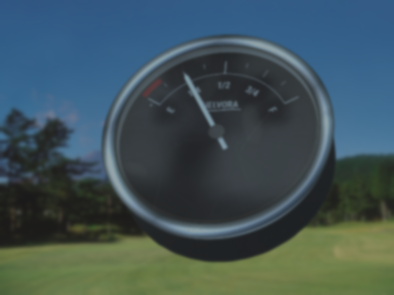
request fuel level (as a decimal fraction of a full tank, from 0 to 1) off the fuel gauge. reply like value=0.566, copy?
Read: value=0.25
